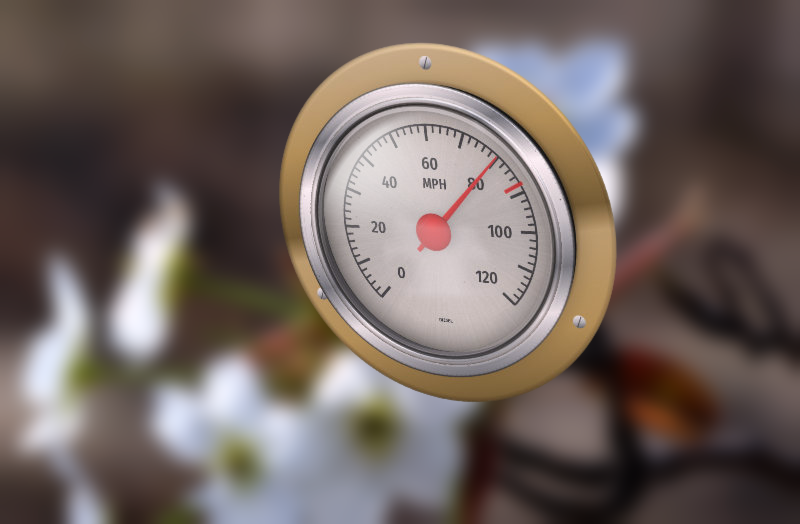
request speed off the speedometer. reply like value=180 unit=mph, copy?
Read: value=80 unit=mph
